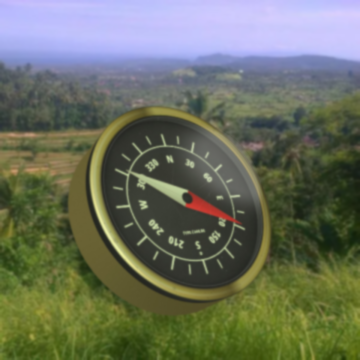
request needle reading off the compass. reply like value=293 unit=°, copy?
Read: value=120 unit=°
